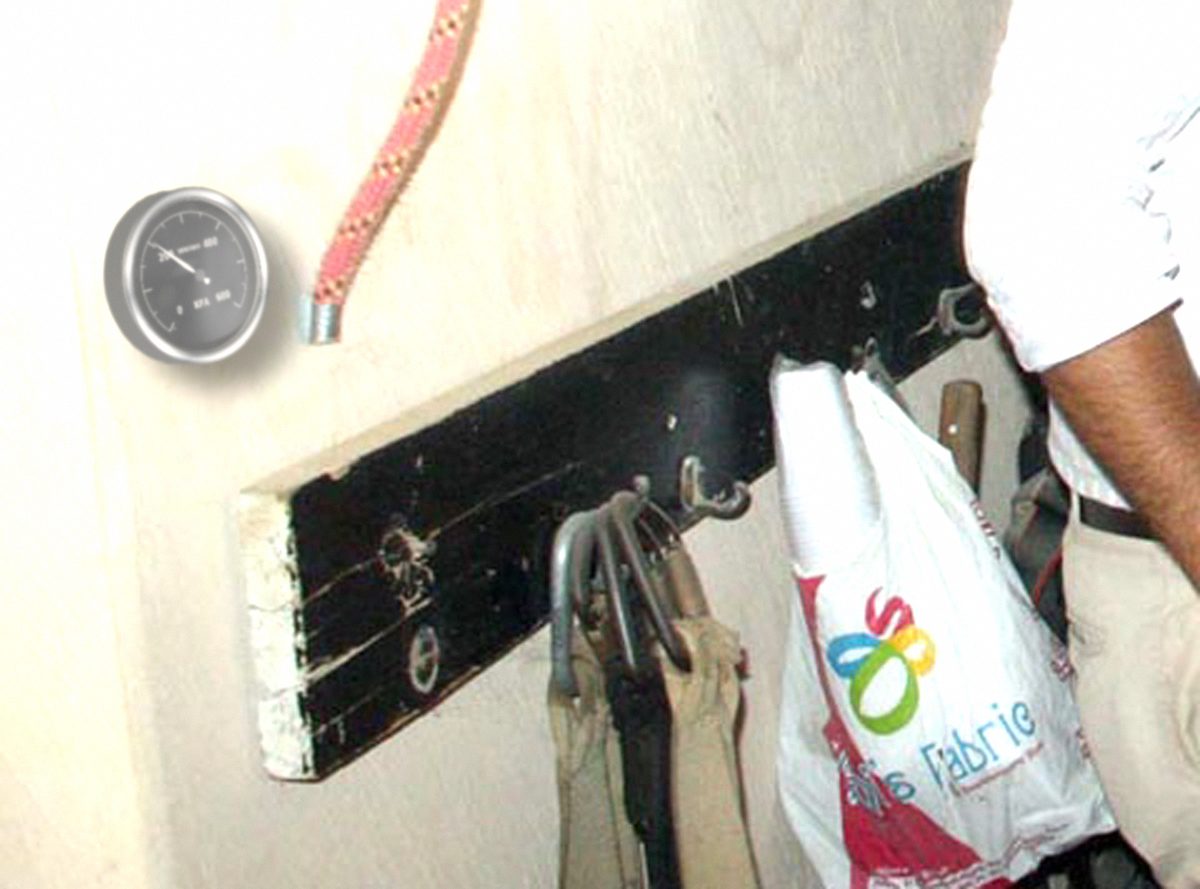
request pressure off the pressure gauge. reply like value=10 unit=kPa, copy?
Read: value=200 unit=kPa
